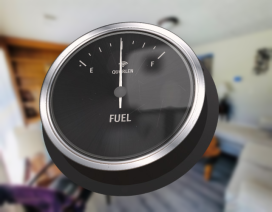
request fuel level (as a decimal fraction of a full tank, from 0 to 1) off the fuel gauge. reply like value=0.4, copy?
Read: value=0.5
